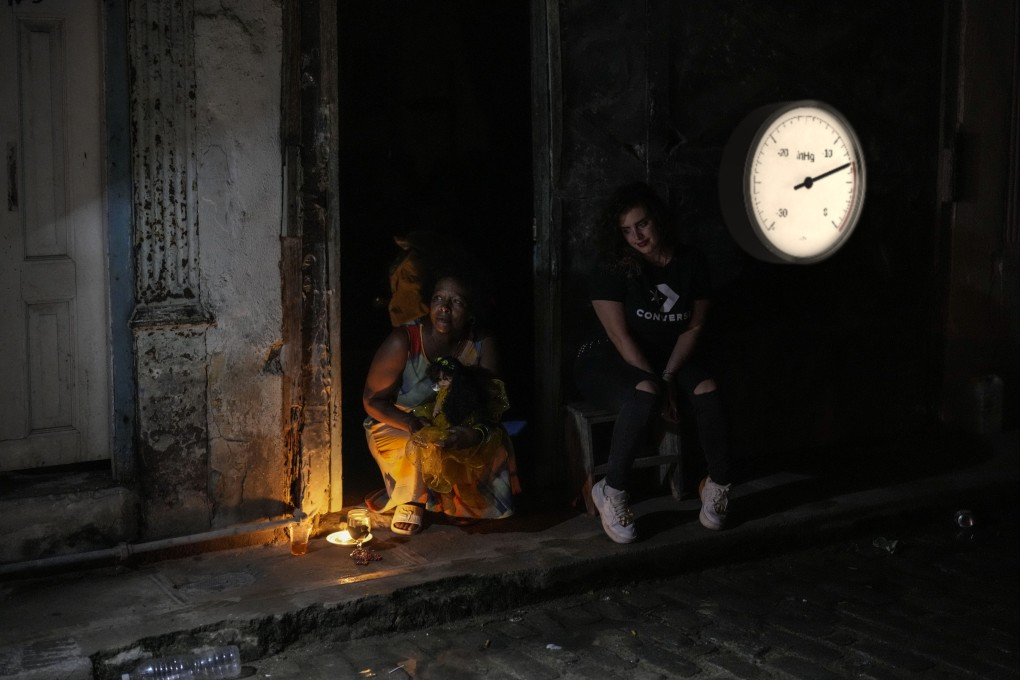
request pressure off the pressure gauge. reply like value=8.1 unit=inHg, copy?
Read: value=-7 unit=inHg
